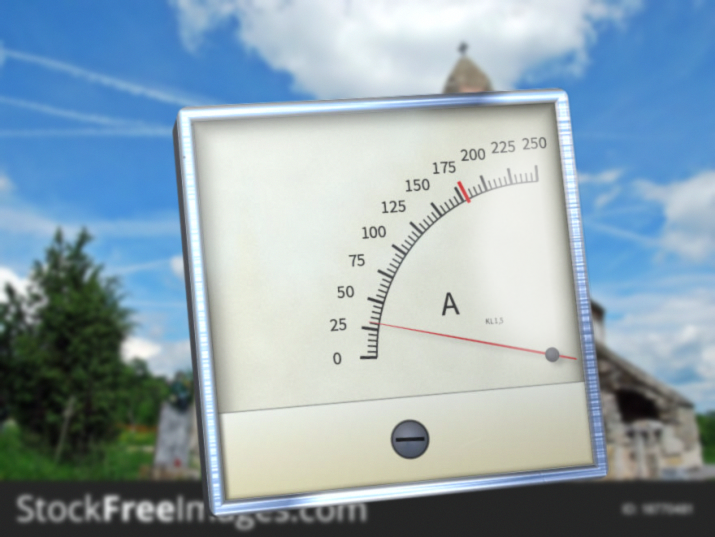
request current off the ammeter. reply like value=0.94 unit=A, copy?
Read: value=30 unit=A
